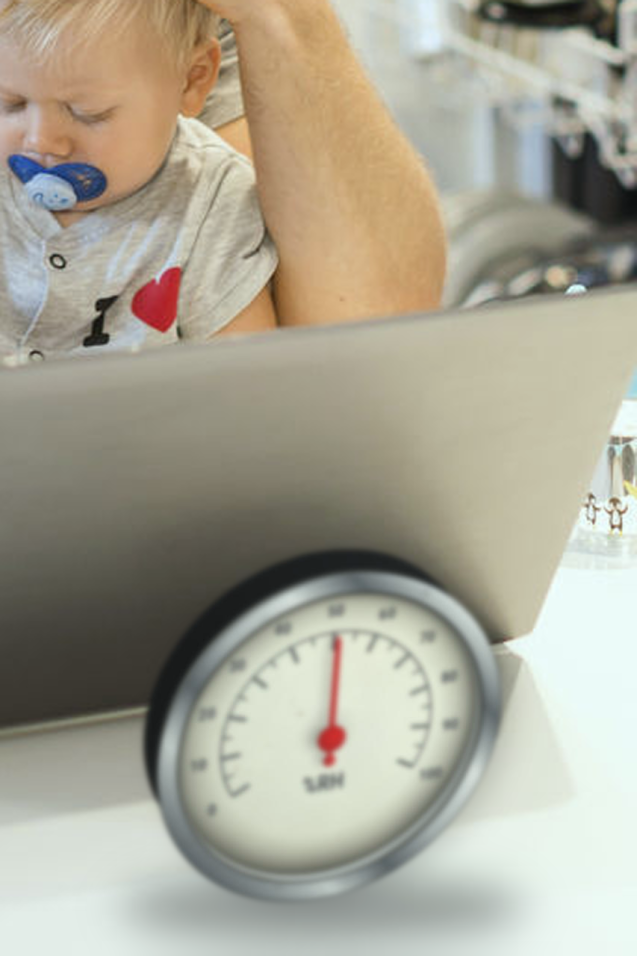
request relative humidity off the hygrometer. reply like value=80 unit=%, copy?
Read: value=50 unit=%
